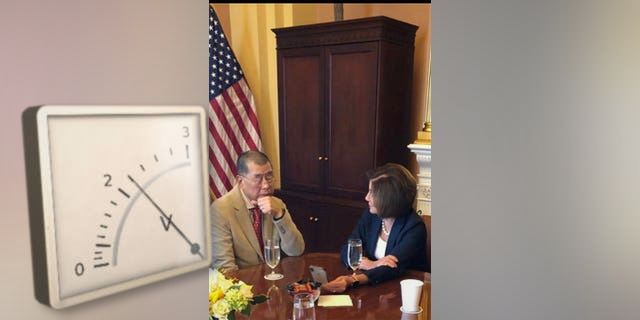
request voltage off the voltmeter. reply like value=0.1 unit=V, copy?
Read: value=2.2 unit=V
